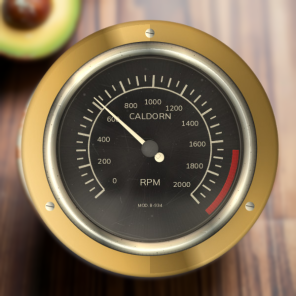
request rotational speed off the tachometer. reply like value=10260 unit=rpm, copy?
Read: value=625 unit=rpm
